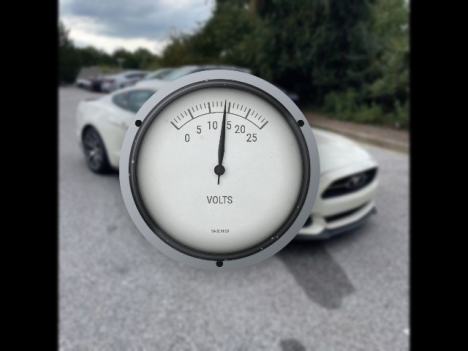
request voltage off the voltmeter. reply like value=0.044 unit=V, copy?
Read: value=14 unit=V
